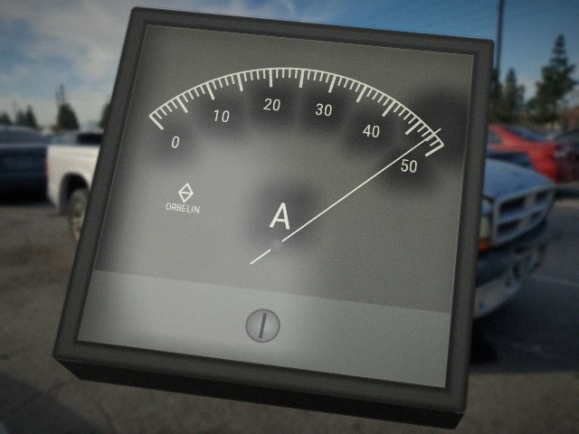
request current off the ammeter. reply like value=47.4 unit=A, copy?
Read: value=48 unit=A
